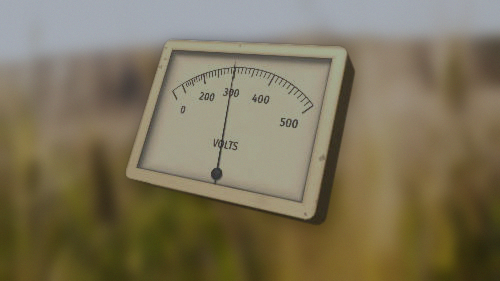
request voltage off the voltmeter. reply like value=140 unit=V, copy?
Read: value=300 unit=V
